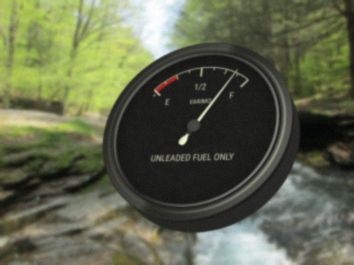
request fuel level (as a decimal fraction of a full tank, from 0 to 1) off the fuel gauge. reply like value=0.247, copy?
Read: value=0.875
